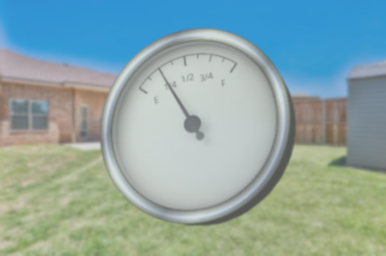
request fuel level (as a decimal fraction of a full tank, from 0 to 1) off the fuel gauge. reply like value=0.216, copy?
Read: value=0.25
